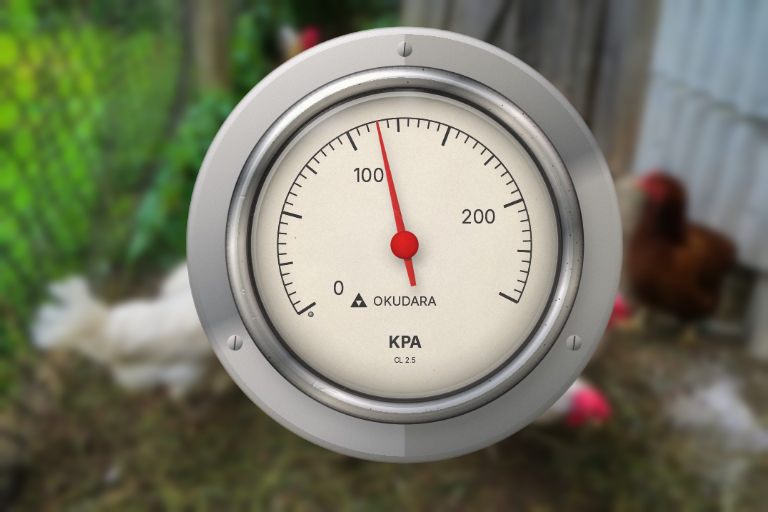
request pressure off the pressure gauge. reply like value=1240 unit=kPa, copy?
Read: value=115 unit=kPa
